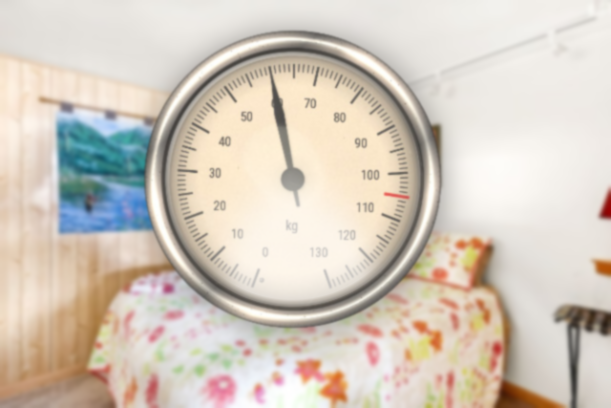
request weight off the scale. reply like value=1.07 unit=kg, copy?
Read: value=60 unit=kg
